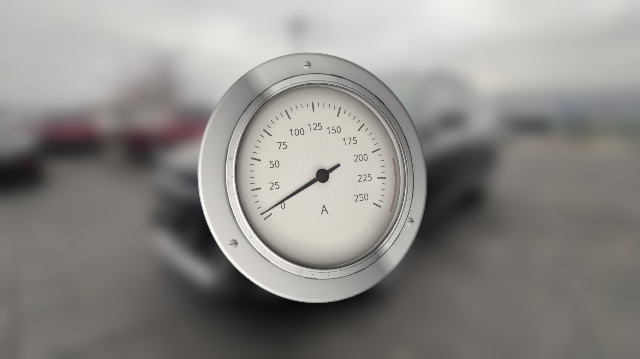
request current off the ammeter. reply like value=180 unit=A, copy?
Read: value=5 unit=A
